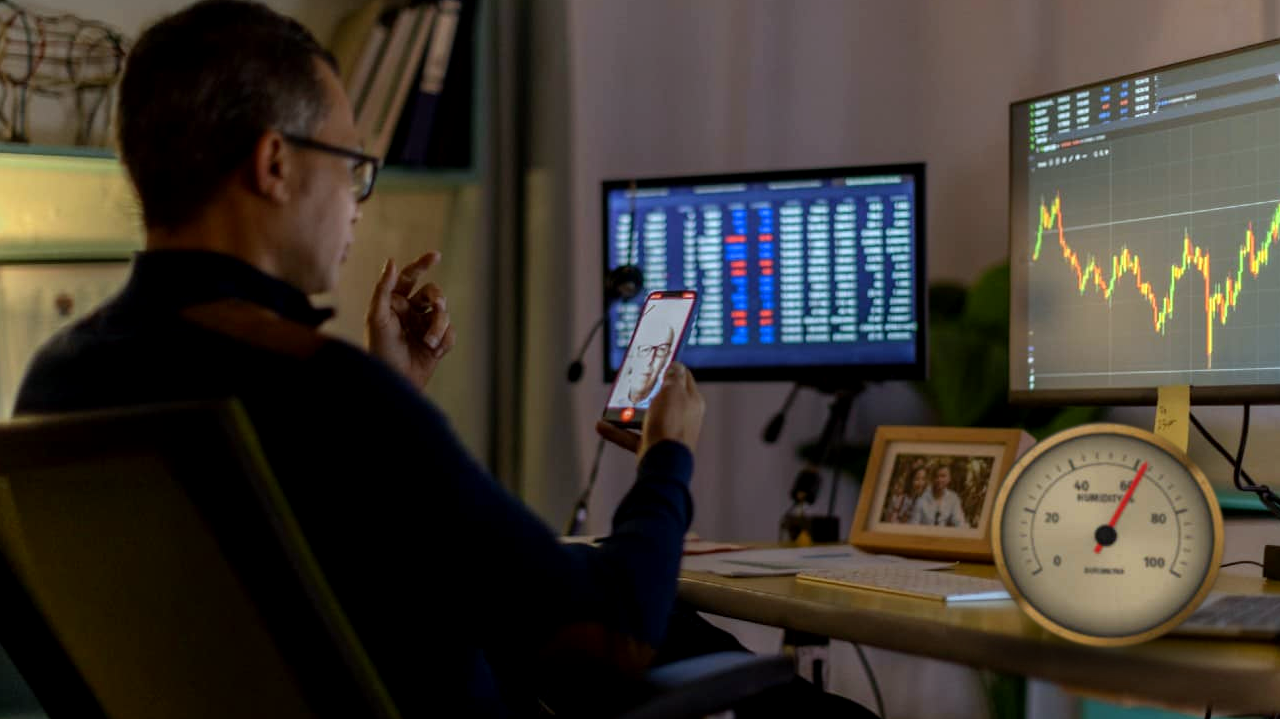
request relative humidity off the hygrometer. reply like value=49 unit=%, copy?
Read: value=62 unit=%
